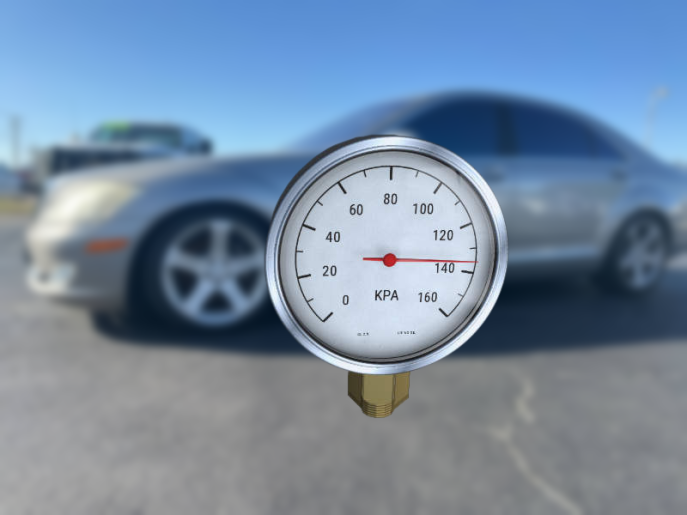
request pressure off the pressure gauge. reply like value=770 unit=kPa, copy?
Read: value=135 unit=kPa
